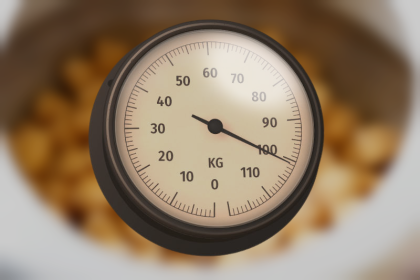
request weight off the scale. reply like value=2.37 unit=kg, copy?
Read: value=101 unit=kg
